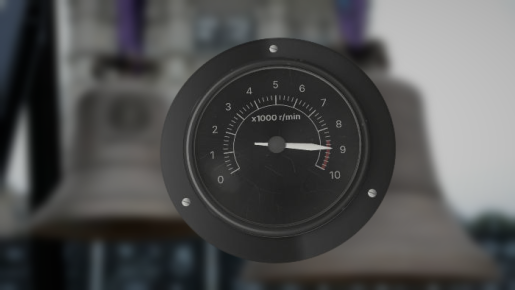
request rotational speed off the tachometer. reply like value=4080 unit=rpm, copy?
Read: value=9000 unit=rpm
